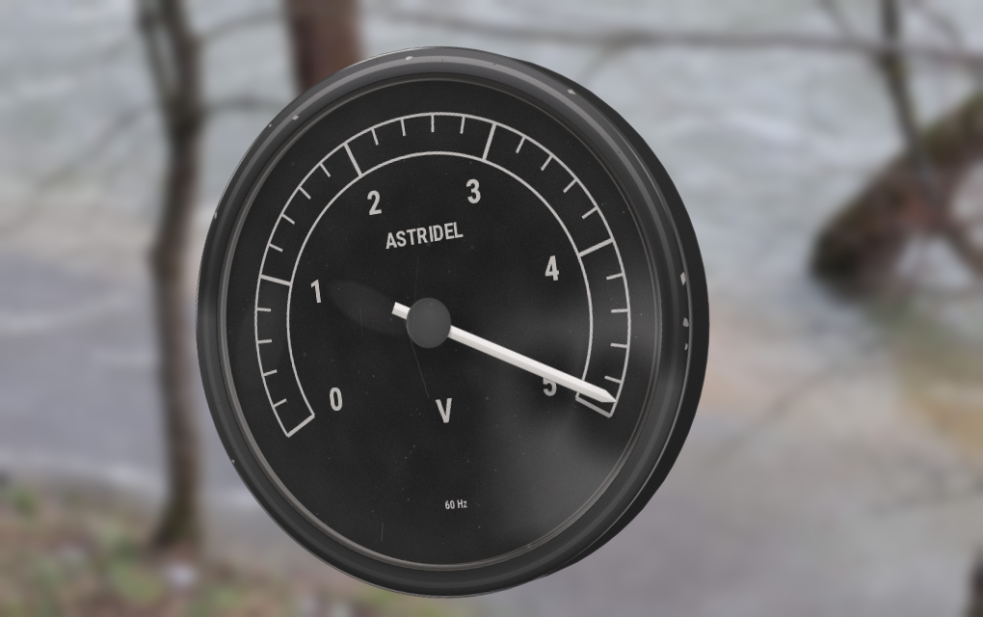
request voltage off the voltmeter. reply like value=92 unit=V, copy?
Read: value=4.9 unit=V
